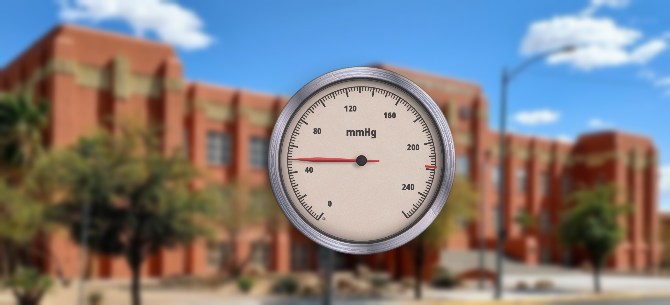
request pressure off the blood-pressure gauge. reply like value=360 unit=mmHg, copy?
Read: value=50 unit=mmHg
